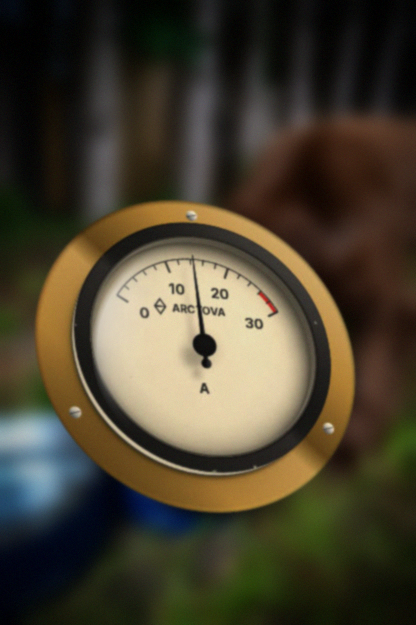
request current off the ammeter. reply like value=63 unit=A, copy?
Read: value=14 unit=A
